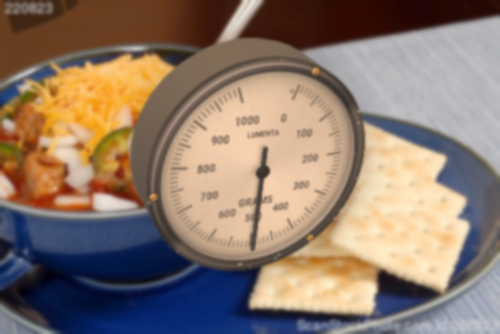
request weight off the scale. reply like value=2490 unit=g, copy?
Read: value=500 unit=g
